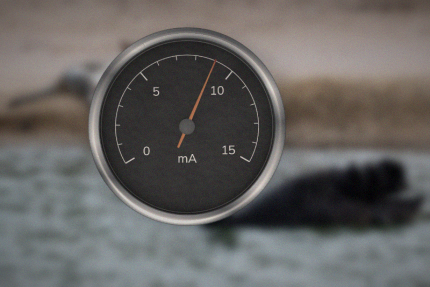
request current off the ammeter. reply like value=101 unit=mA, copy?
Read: value=9 unit=mA
